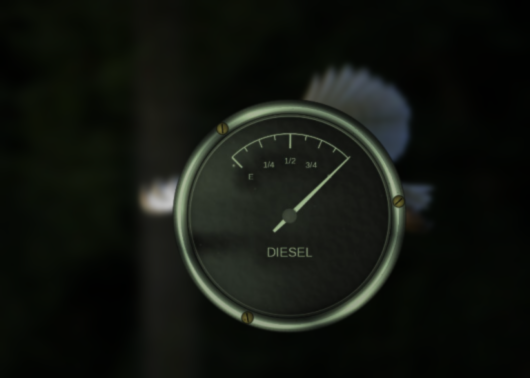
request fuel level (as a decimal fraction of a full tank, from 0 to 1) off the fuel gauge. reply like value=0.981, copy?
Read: value=1
